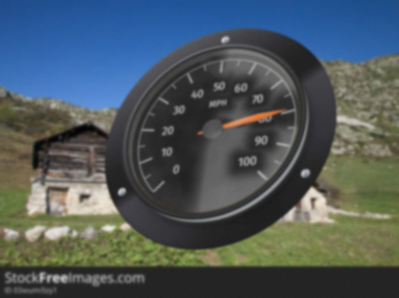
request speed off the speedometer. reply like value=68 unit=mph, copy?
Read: value=80 unit=mph
